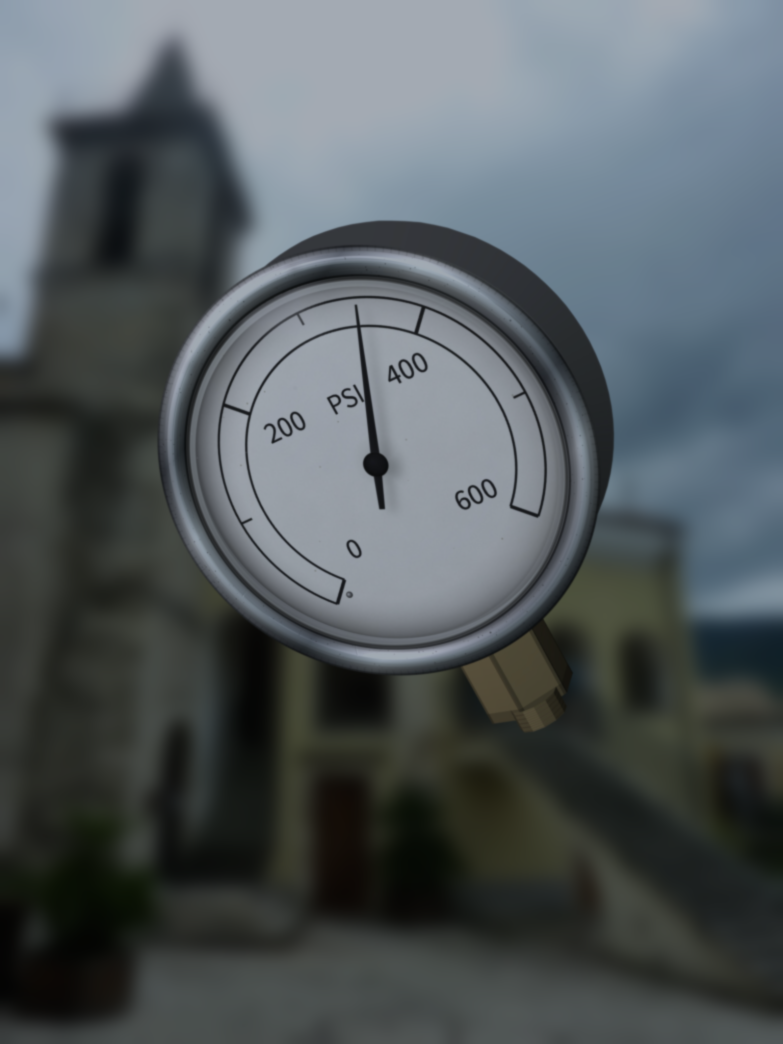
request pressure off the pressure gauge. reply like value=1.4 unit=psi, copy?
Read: value=350 unit=psi
